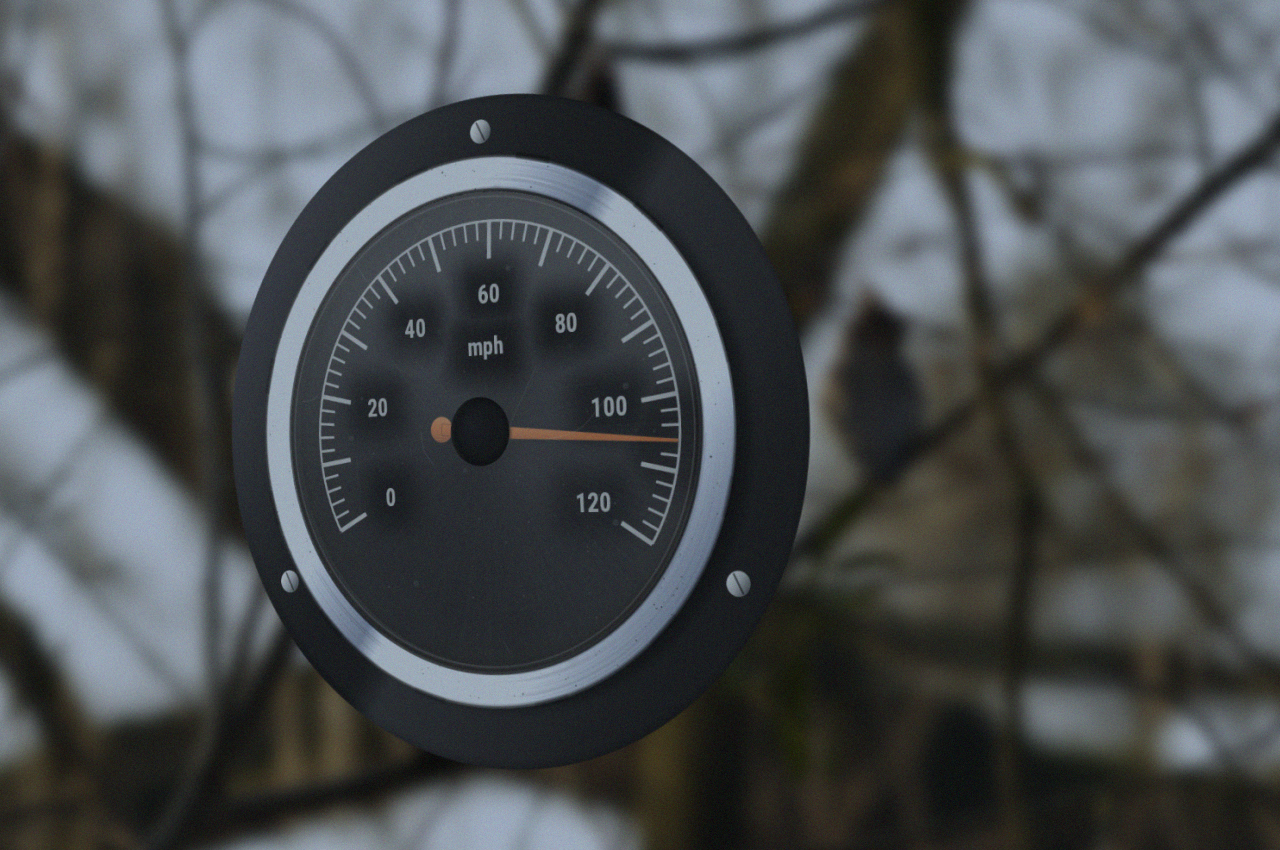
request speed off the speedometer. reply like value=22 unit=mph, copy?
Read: value=106 unit=mph
